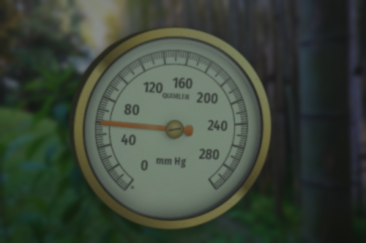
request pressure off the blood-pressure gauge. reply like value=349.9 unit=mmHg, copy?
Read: value=60 unit=mmHg
